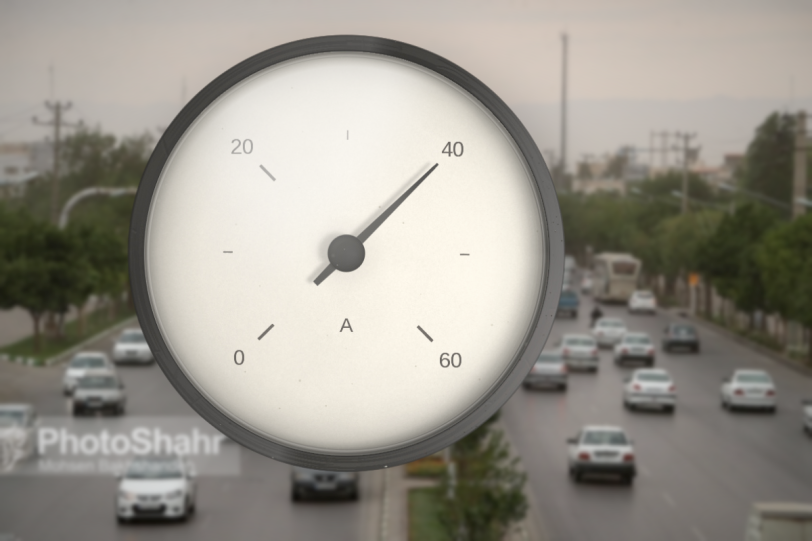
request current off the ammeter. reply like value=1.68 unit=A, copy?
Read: value=40 unit=A
